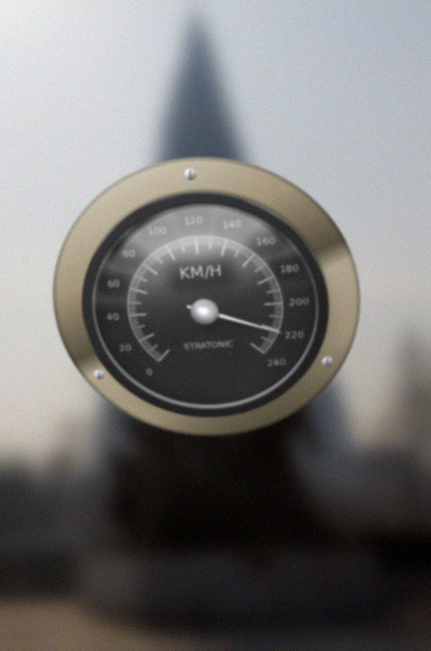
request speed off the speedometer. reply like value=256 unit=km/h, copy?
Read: value=220 unit=km/h
